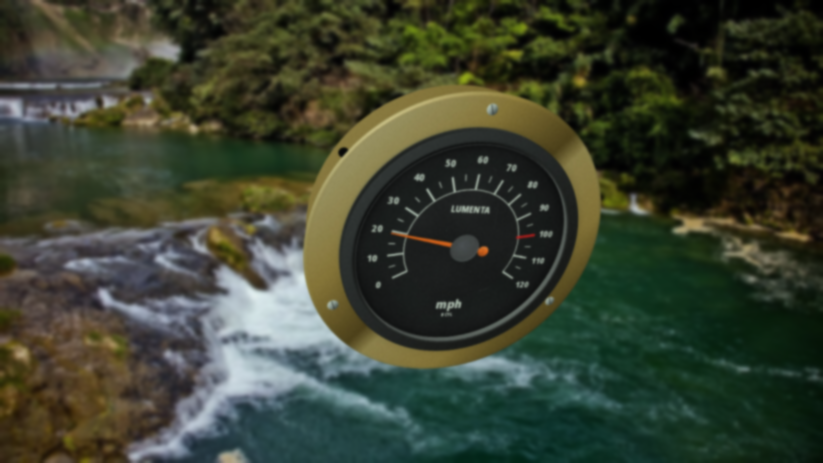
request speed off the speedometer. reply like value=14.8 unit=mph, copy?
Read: value=20 unit=mph
